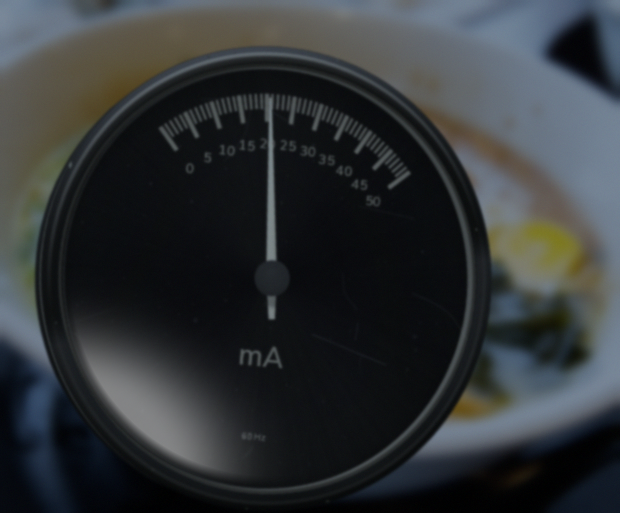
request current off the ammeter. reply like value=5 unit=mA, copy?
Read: value=20 unit=mA
